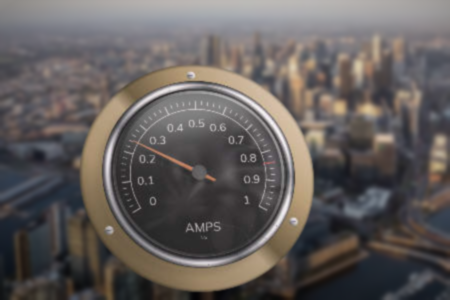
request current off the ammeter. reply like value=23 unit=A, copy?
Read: value=0.24 unit=A
